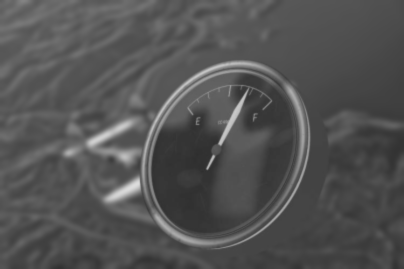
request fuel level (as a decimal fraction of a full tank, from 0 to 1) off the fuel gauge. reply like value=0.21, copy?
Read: value=0.75
